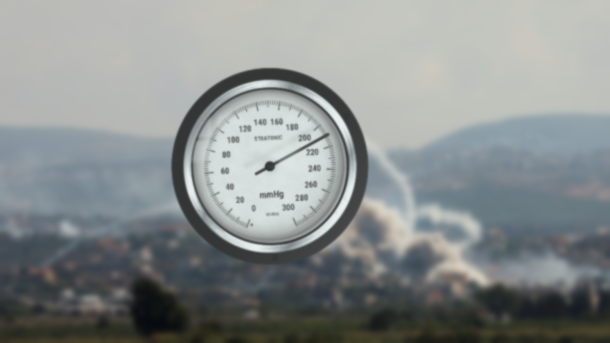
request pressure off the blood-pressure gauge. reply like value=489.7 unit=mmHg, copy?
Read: value=210 unit=mmHg
